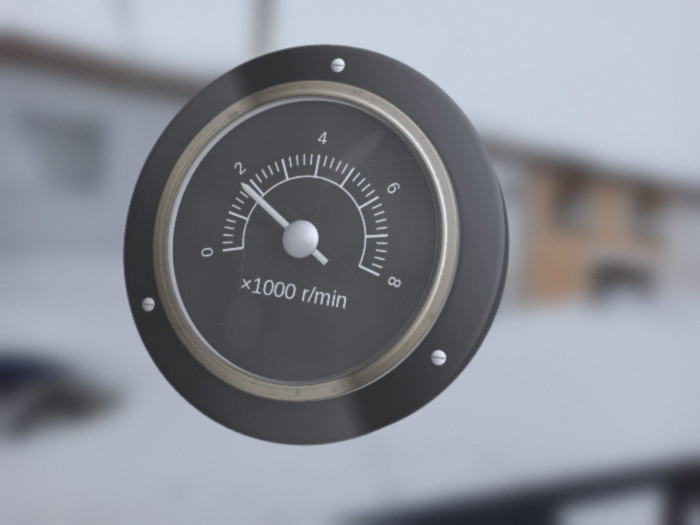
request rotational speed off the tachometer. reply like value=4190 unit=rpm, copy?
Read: value=1800 unit=rpm
